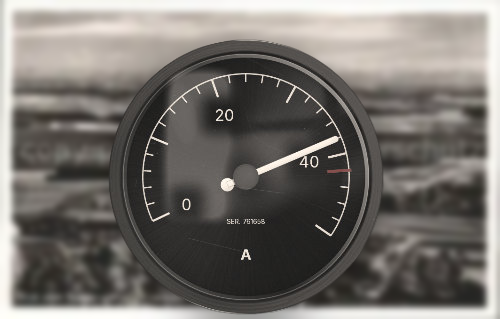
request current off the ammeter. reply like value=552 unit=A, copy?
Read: value=38 unit=A
